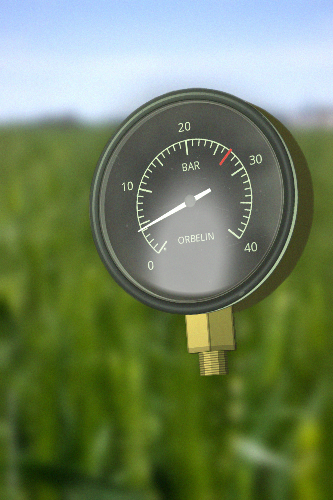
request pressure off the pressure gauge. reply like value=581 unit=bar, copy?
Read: value=4 unit=bar
